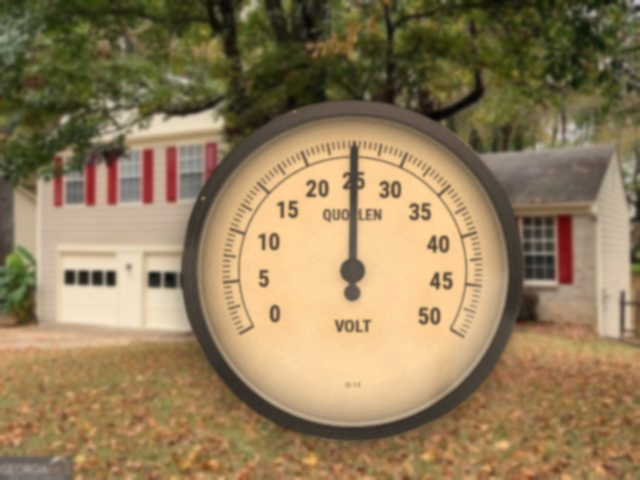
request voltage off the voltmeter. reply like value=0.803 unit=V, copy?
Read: value=25 unit=V
